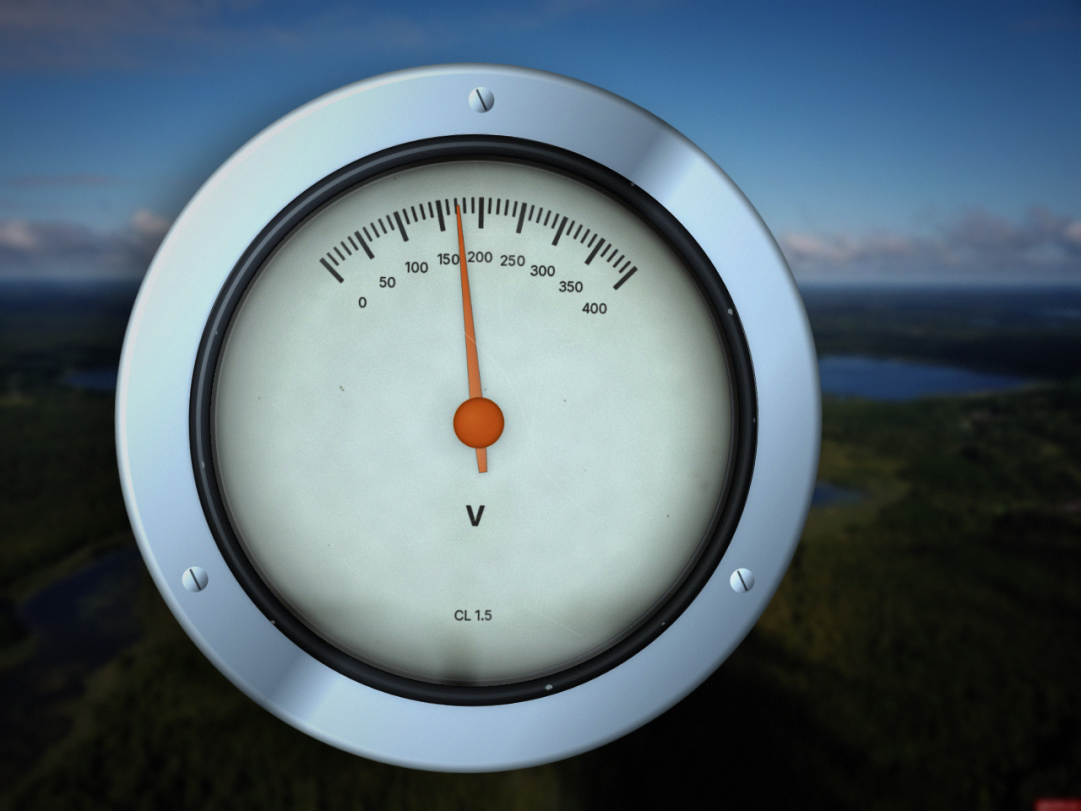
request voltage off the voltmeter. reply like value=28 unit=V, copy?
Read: value=170 unit=V
